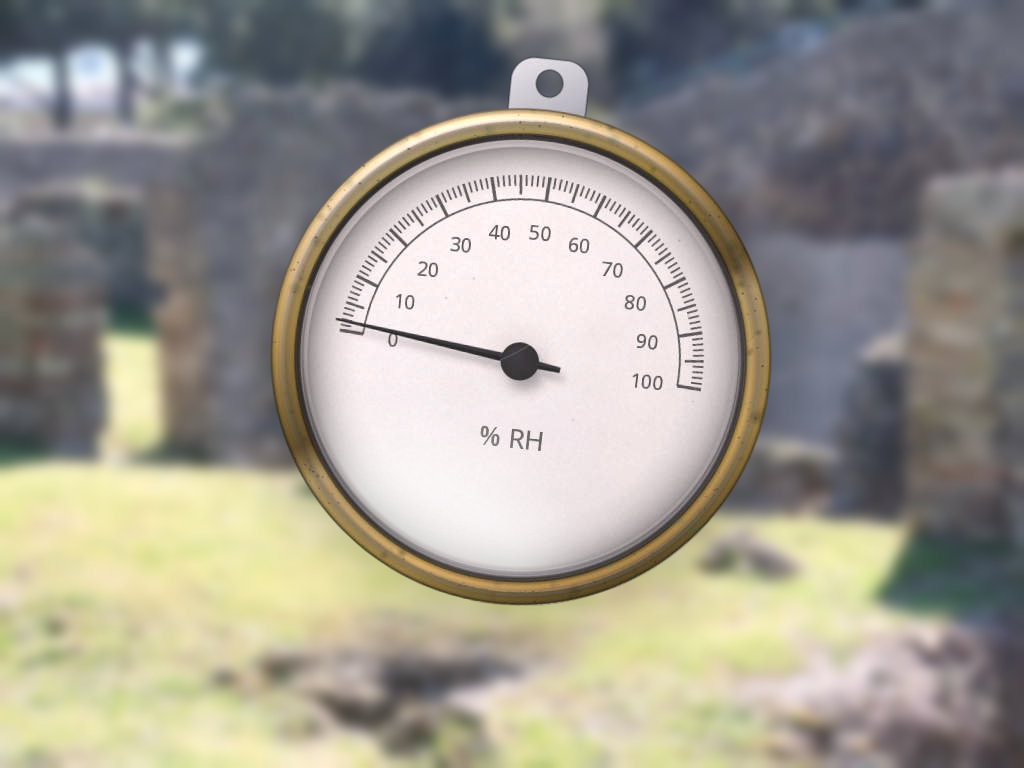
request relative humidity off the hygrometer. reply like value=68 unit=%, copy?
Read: value=2 unit=%
